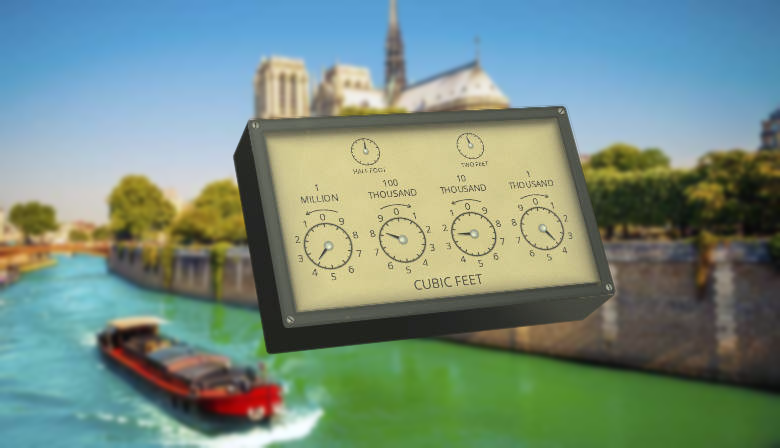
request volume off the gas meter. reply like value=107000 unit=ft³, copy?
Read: value=382400 unit=ft³
